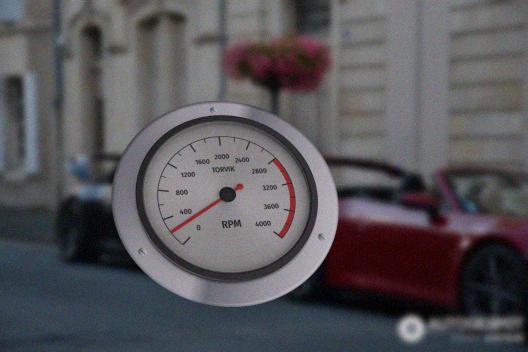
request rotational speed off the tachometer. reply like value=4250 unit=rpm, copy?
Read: value=200 unit=rpm
